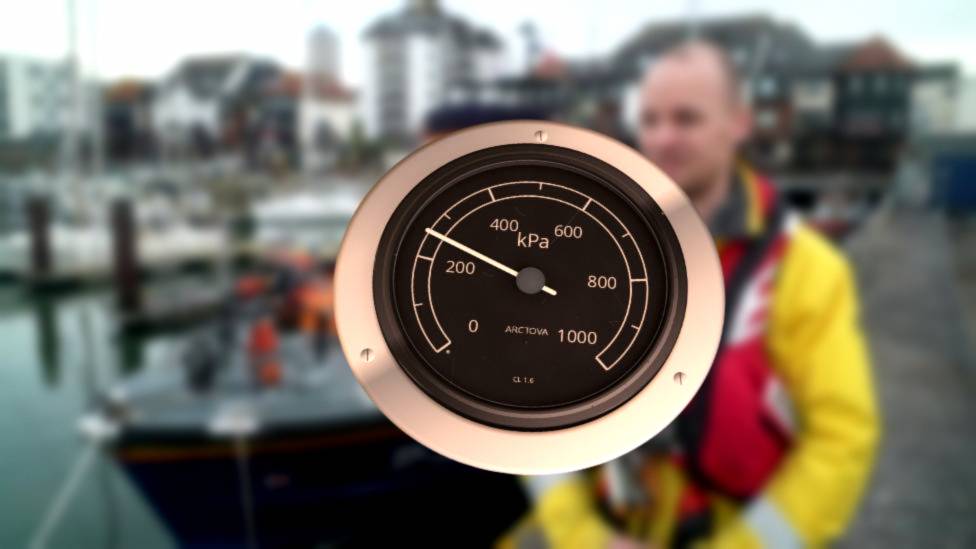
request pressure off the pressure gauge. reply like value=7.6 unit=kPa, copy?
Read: value=250 unit=kPa
